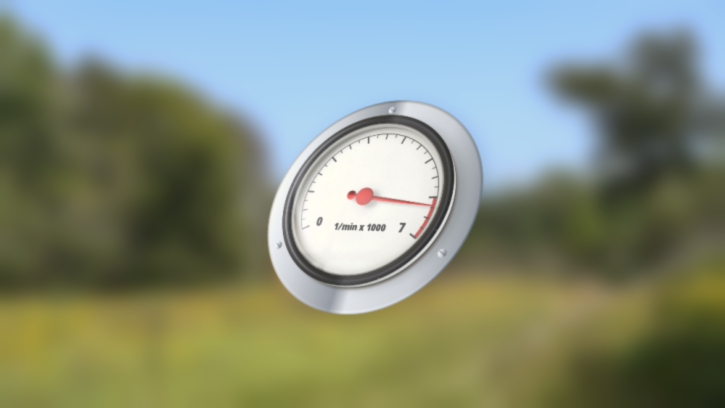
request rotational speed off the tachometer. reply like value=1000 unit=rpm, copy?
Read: value=6250 unit=rpm
